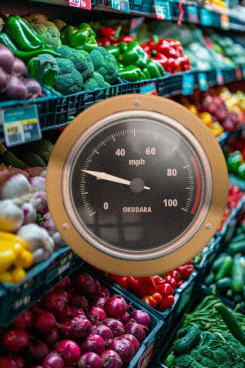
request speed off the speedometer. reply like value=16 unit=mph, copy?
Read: value=20 unit=mph
